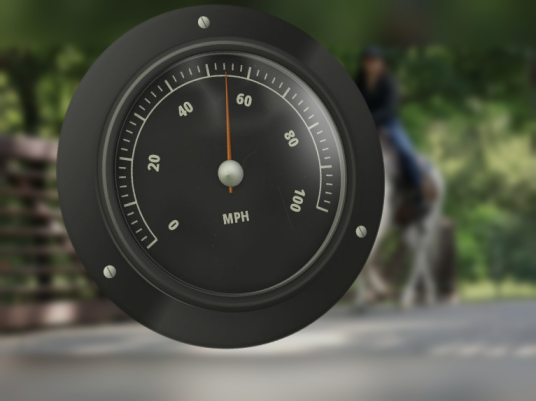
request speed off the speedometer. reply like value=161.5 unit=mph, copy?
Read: value=54 unit=mph
